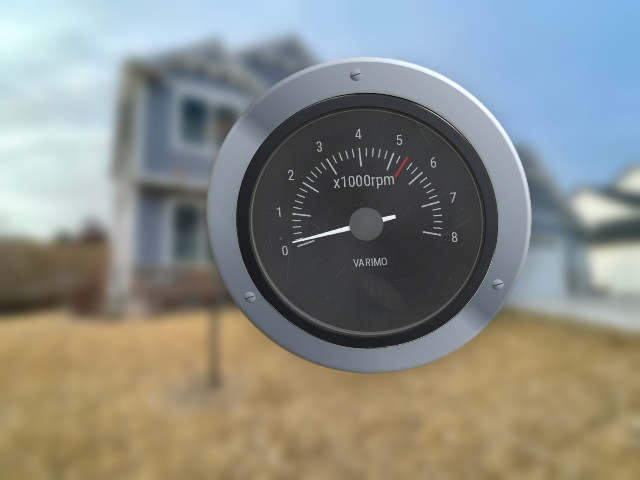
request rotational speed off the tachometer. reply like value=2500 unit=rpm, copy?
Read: value=200 unit=rpm
